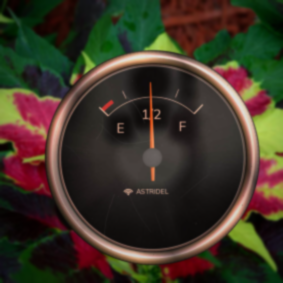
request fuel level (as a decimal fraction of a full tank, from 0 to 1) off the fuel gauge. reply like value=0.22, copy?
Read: value=0.5
